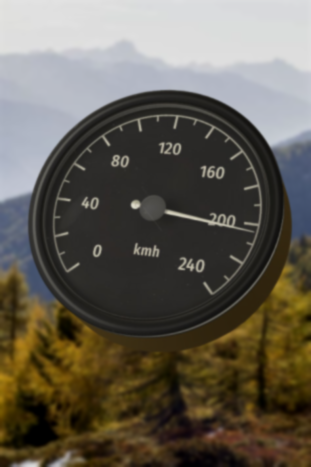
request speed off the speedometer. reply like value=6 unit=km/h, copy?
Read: value=205 unit=km/h
